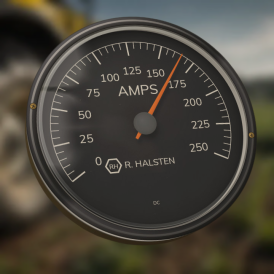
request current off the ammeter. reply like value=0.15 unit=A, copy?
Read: value=165 unit=A
